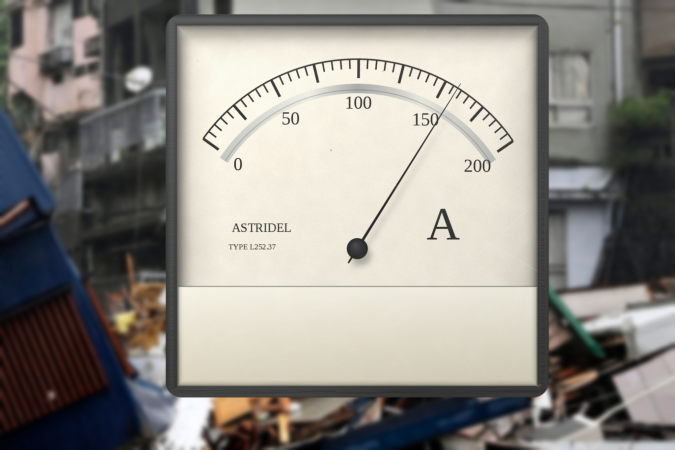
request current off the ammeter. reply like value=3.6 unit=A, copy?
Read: value=157.5 unit=A
